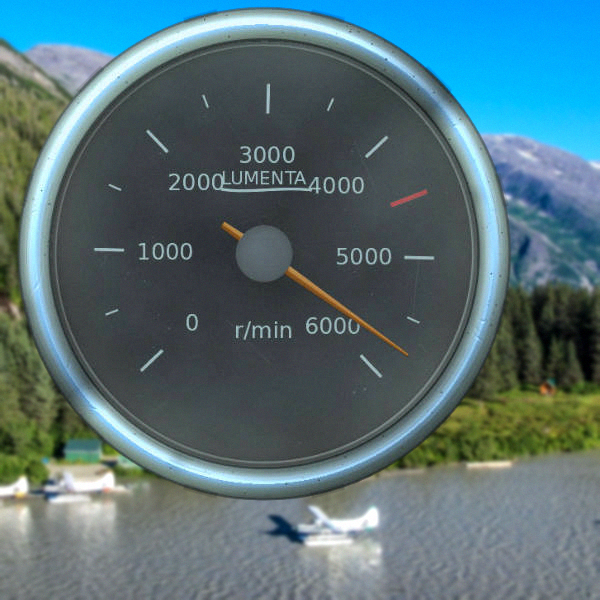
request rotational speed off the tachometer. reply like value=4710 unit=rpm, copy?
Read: value=5750 unit=rpm
